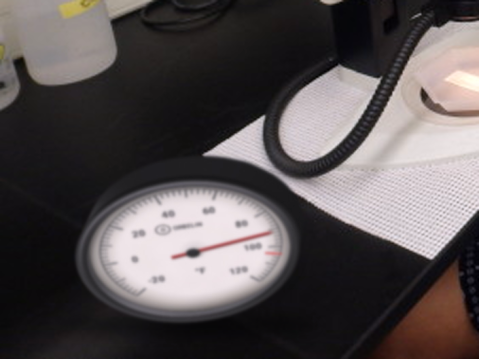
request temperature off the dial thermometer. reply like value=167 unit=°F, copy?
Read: value=90 unit=°F
